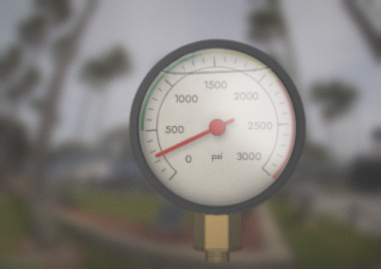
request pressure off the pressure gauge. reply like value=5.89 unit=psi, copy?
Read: value=250 unit=psi
